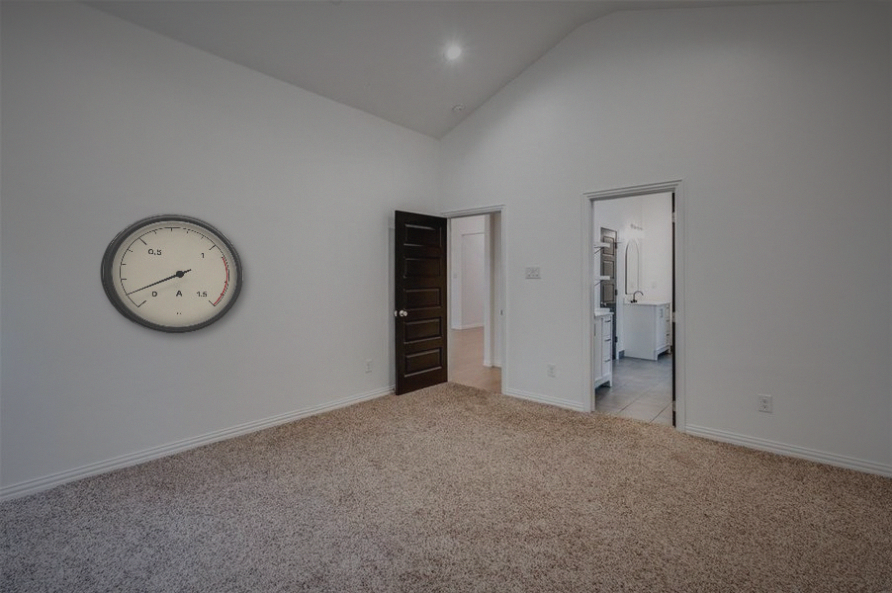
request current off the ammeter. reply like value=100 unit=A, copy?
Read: value=0.1 unit=A
